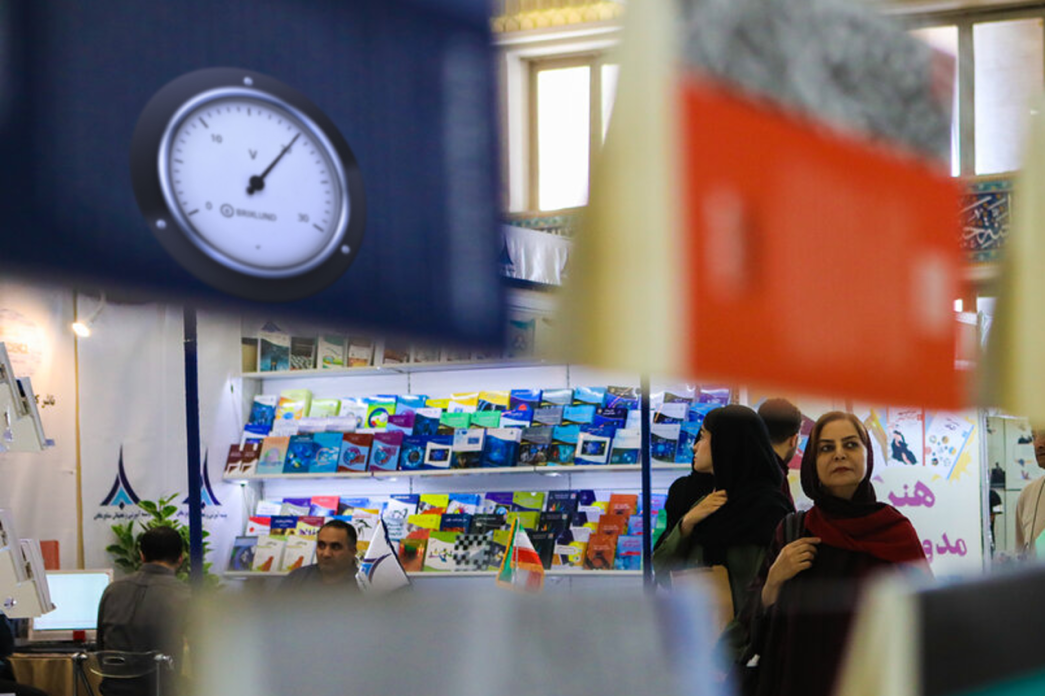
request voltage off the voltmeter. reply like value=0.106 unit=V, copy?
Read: value=20 unit=V
